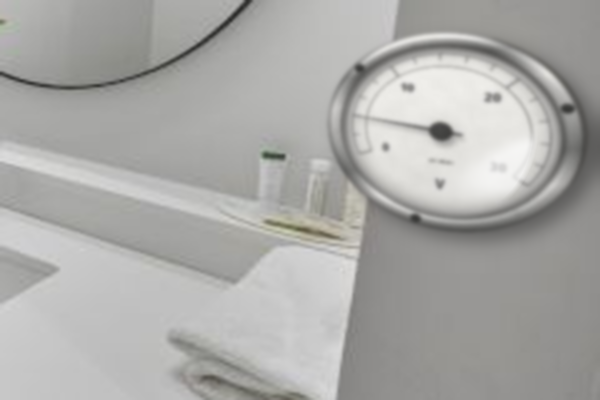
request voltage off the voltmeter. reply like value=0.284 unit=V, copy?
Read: value=4 unit=V
